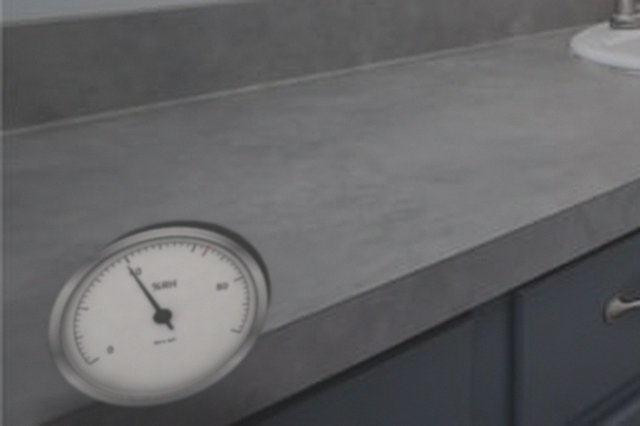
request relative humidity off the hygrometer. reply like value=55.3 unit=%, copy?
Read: value=40 unit=%
